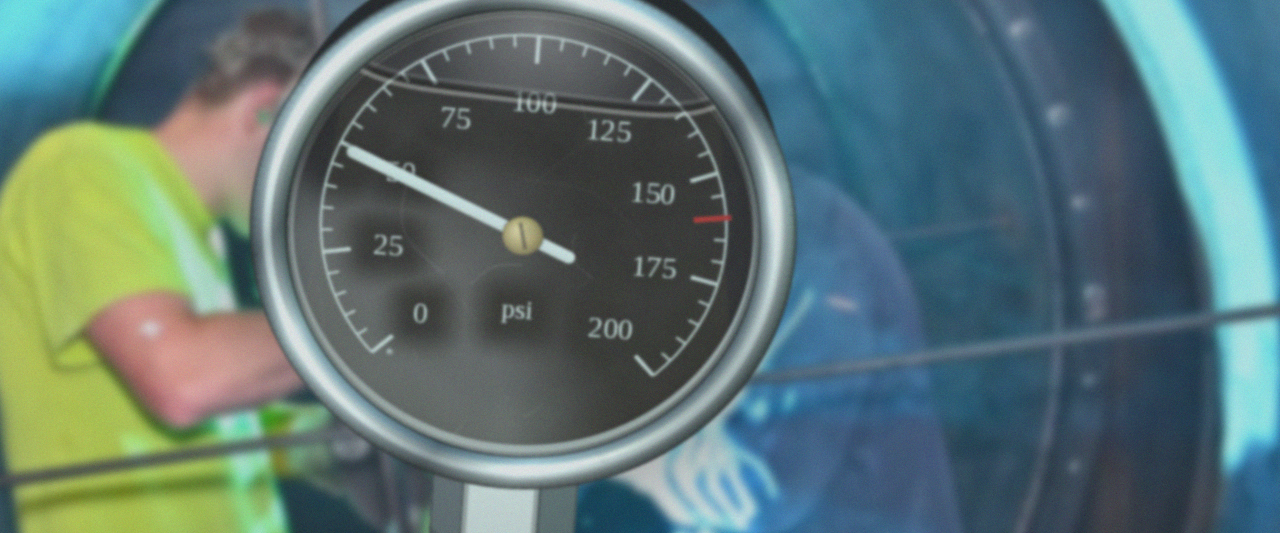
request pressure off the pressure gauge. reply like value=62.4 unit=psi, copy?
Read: value=50 unit=psi
